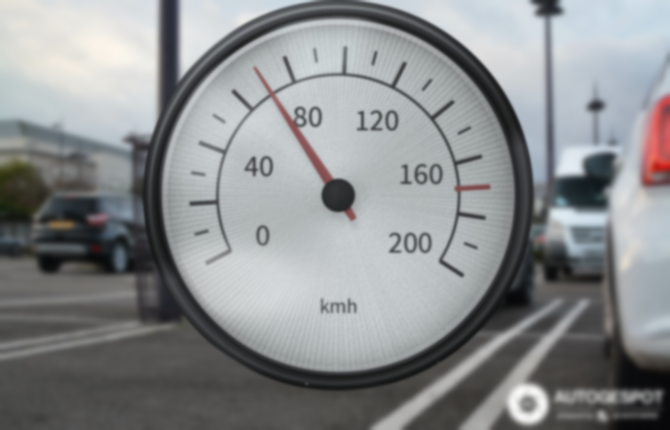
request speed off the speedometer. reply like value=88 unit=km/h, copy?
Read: value=70 unit=km/h
